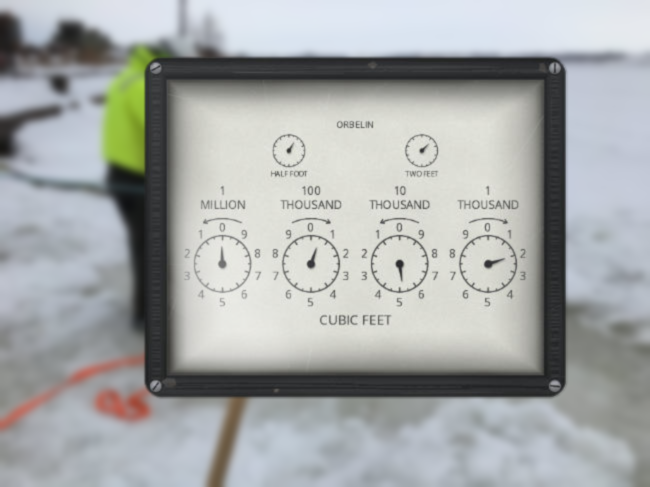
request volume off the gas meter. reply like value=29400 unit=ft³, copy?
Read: value=5200 unit=ft³
